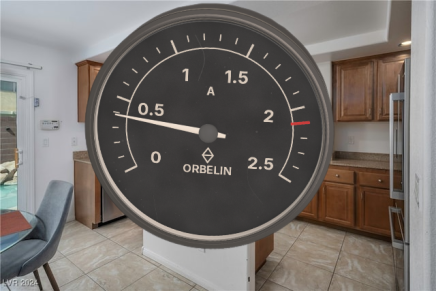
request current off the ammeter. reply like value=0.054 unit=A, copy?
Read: value=0.4 unit=A
